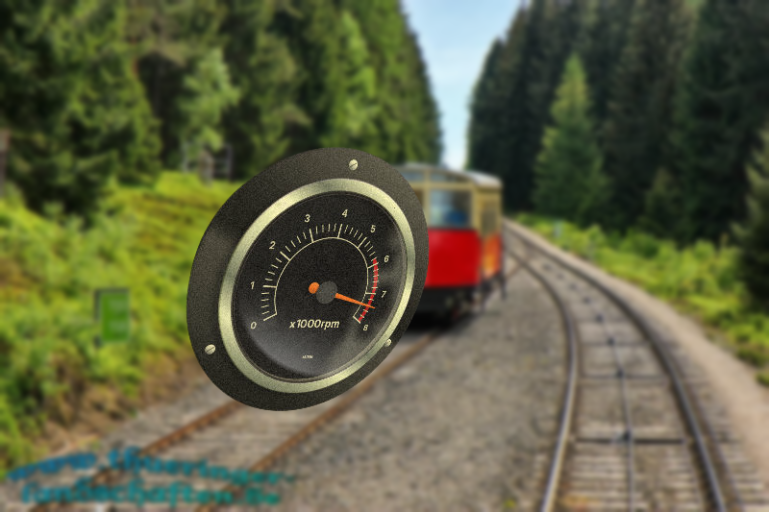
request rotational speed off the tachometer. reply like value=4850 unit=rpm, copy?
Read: value=7400 unit=rpm
